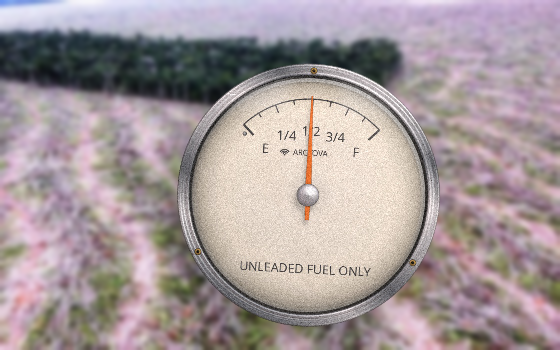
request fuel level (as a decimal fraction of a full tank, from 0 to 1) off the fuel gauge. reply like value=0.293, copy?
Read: value=0.5
